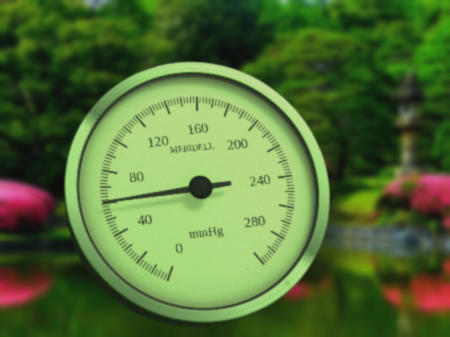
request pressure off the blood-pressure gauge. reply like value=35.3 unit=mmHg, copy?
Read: value=60 unit=mmHg
